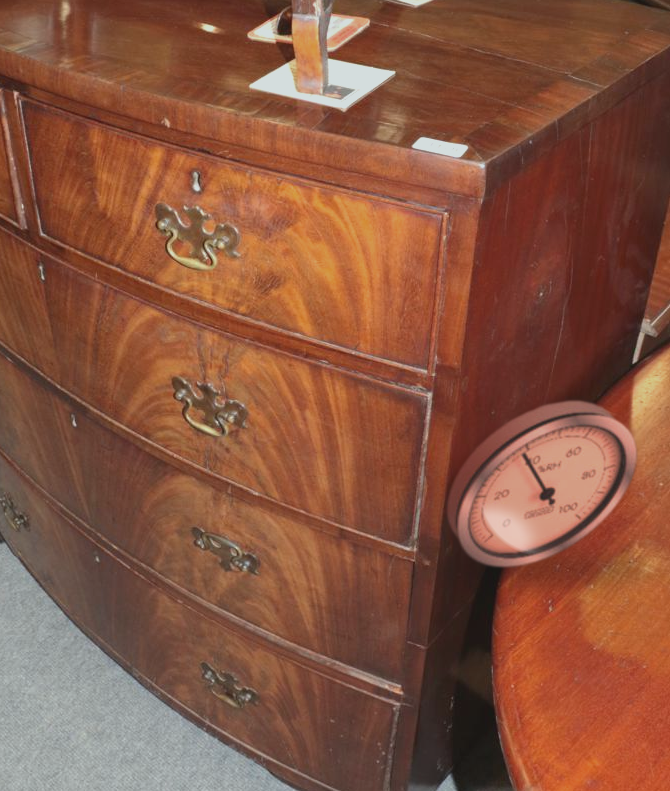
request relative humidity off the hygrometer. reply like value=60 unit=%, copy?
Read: value=38 unit=%
